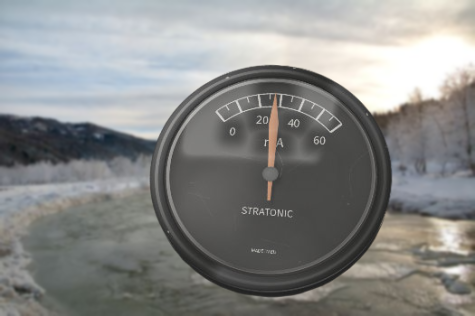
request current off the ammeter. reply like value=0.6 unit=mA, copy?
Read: value=27.5 unit=mA
